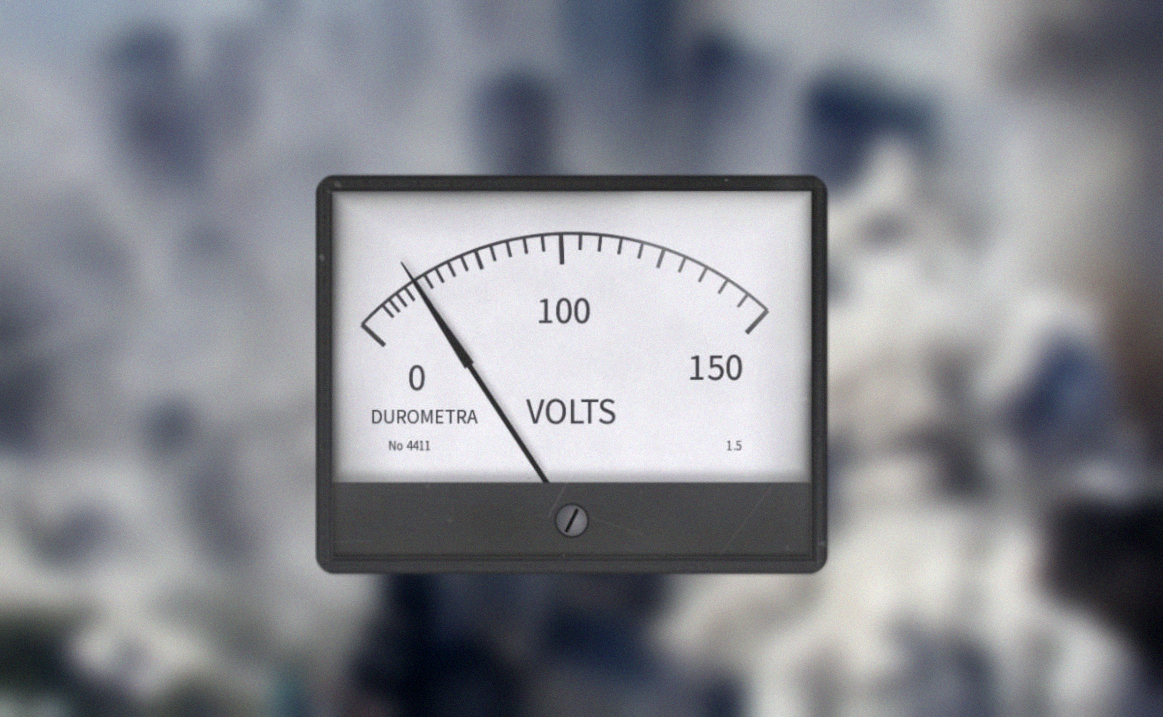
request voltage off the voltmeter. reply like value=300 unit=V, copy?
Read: value=50 unit=V
